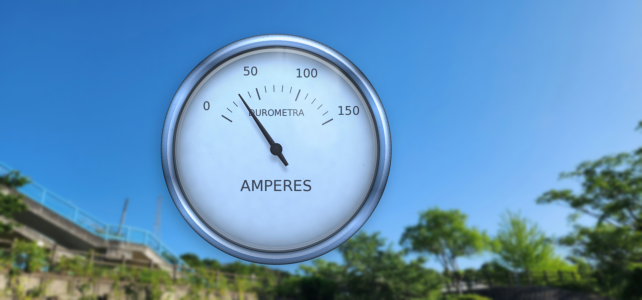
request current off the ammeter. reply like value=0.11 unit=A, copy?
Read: value=30 unit=A
